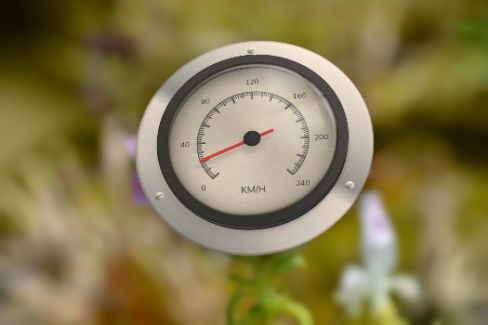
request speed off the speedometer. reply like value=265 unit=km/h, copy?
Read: value=20 unit=km/h
